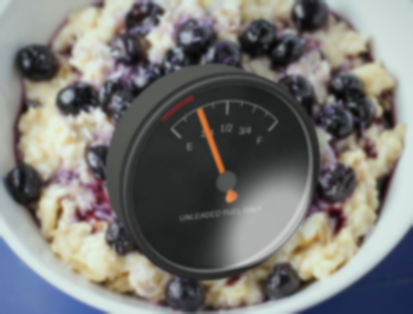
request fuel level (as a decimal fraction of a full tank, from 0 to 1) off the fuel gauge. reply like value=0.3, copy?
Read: value=0.25
